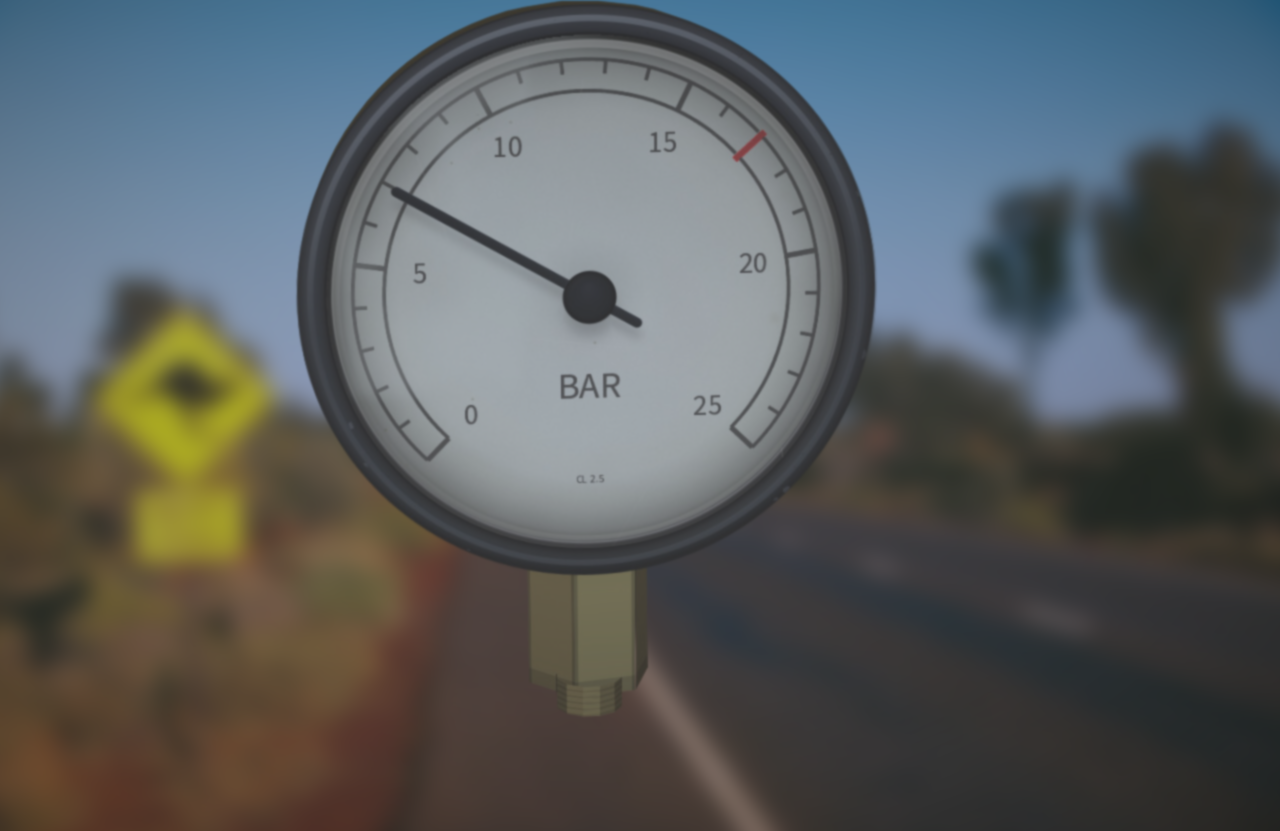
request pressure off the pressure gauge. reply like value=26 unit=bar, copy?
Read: value=7 unit=bar
